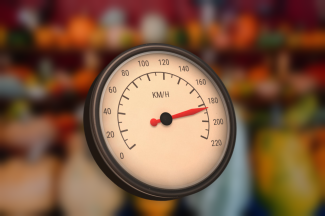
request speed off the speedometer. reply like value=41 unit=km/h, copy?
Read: value=185 unit=km/h
